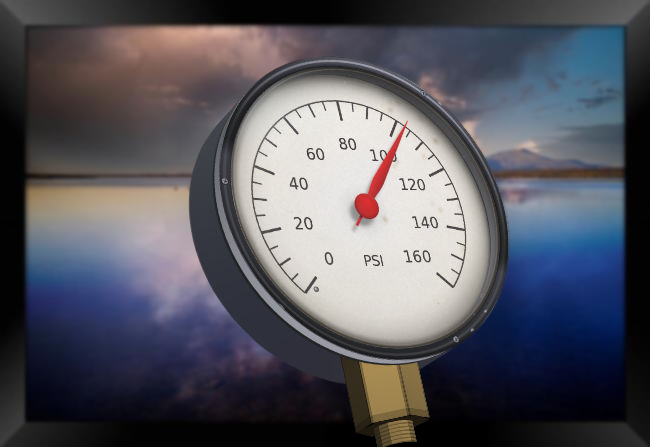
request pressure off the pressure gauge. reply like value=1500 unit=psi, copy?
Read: value=102.5 unit=psi
